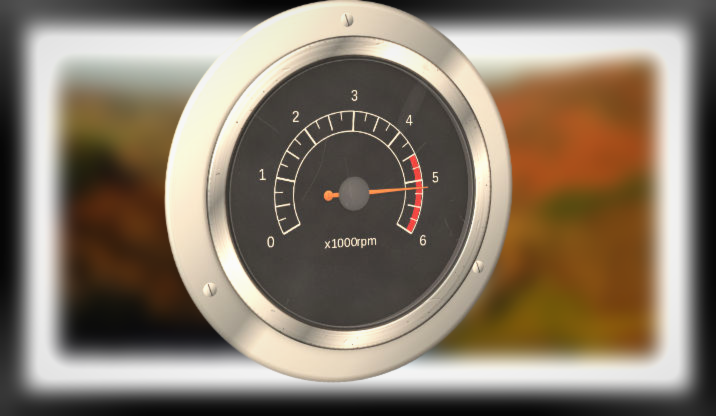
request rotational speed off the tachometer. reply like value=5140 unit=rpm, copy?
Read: value=5125 unit=rpm
